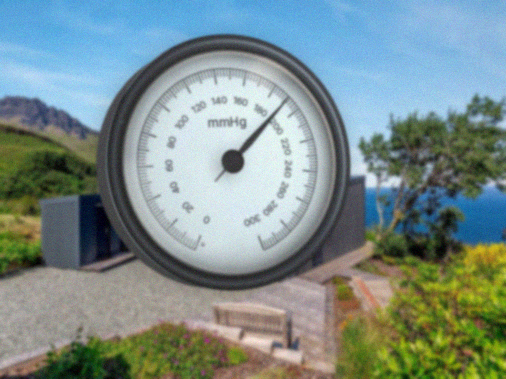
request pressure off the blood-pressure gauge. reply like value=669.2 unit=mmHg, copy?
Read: value=190 unit=mmHg
